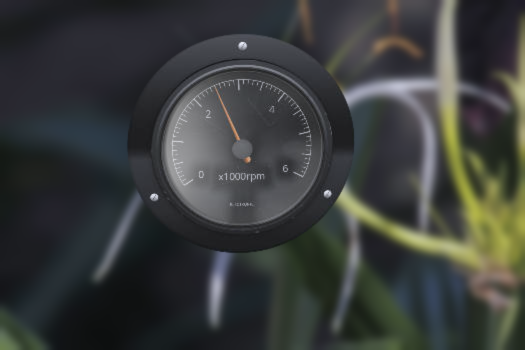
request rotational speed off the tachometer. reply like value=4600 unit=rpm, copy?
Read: value=2500 unit=rpm
